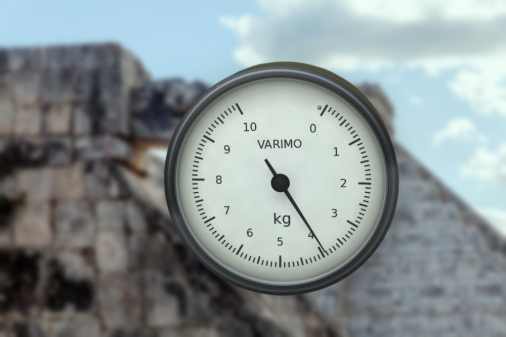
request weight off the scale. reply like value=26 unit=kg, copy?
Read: value=3.9 unit=kg
